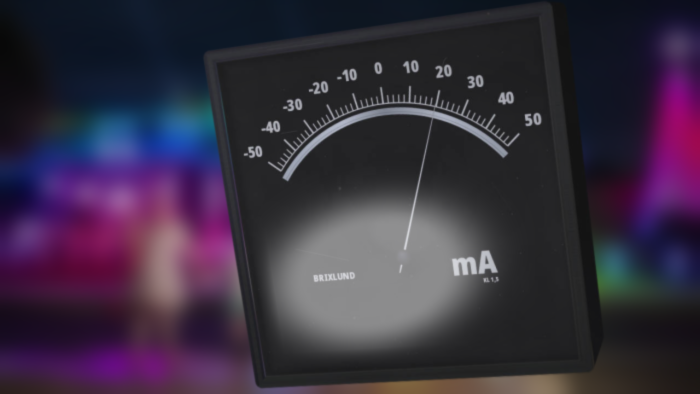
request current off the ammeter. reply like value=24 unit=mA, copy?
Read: value=20 unit=mA
